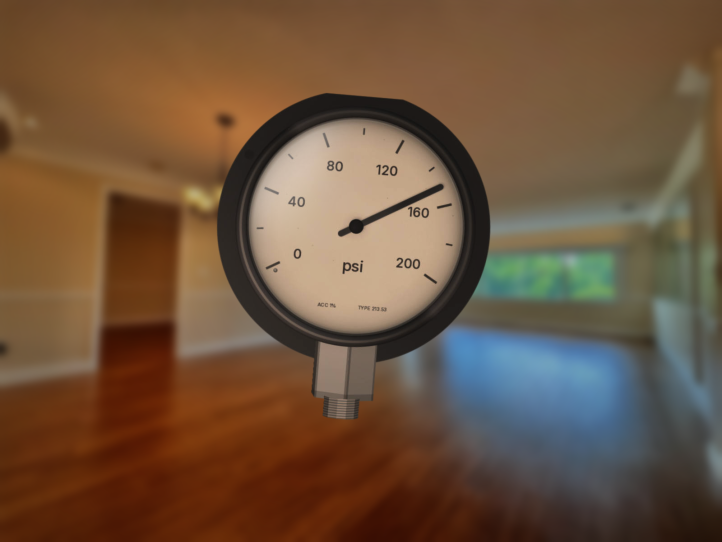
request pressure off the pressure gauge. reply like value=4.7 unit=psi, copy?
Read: value=150 unit=psi
